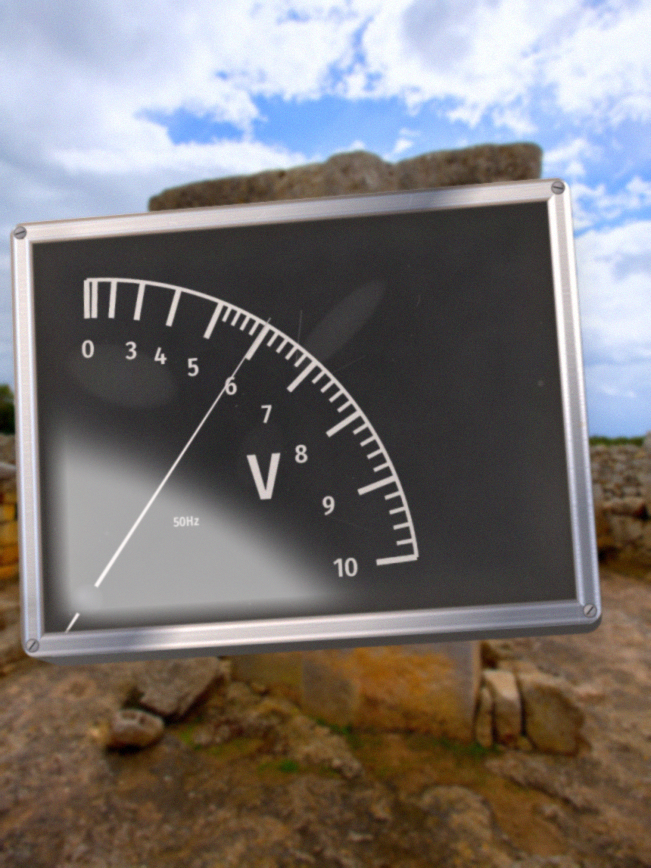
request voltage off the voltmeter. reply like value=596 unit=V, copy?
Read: value=6 unit=V
